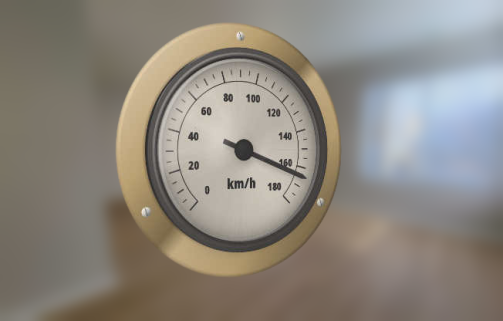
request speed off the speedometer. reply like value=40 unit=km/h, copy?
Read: value=165 unit=km/h
